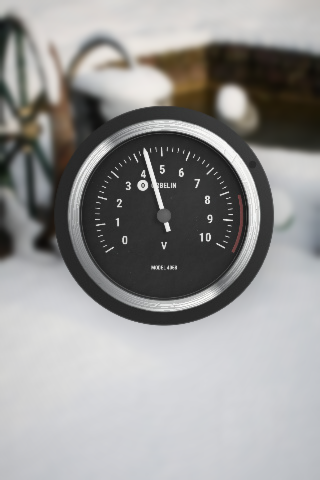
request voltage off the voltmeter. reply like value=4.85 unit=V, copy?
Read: value=4.4 unit=V
